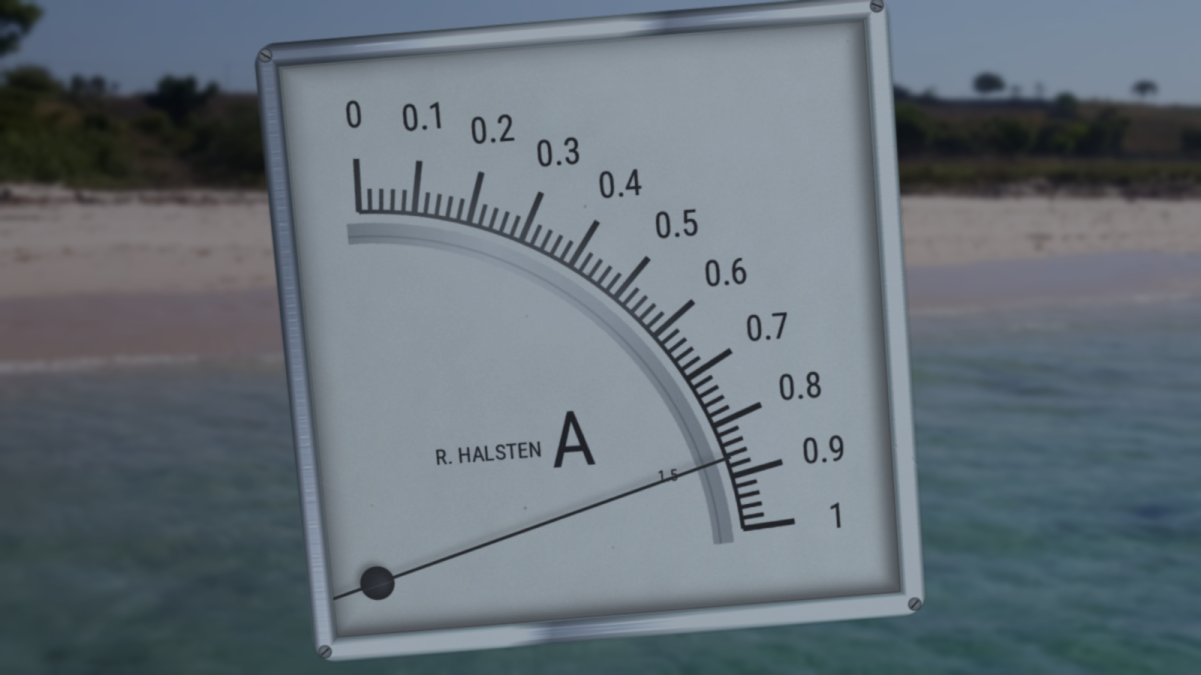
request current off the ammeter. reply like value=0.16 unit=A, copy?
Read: value=0.86 unit=A
